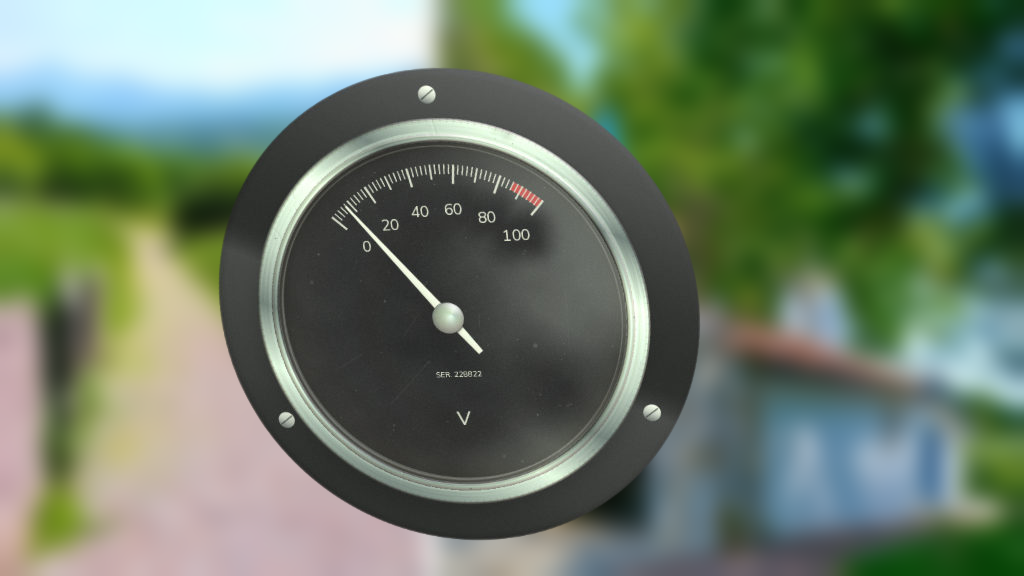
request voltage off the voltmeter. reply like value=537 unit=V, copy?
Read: value=10 unit=V
